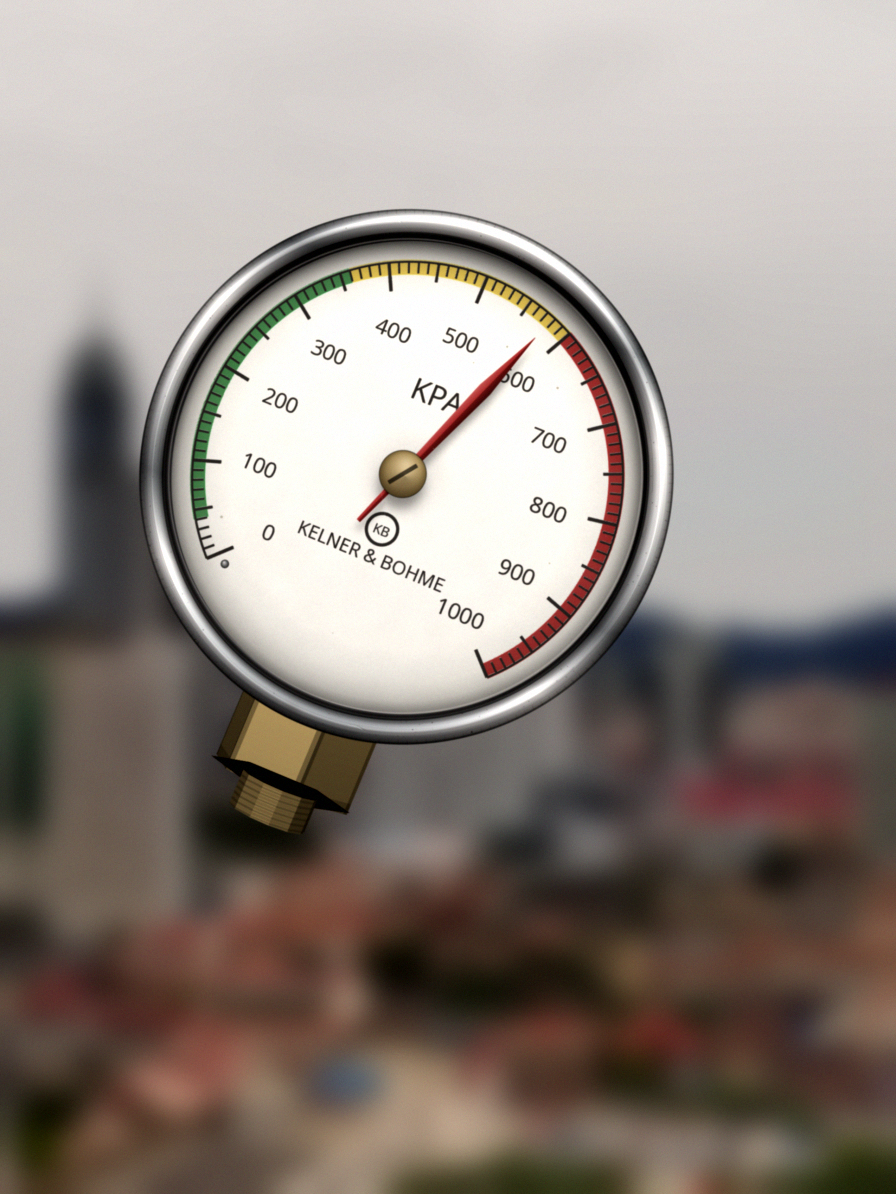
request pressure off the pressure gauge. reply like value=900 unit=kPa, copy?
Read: value=580 unit=kPa
